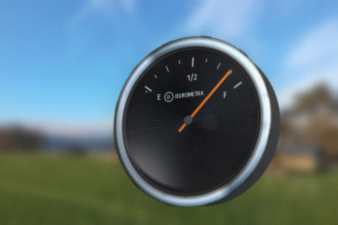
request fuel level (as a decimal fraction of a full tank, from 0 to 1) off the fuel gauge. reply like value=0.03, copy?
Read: value=0.875
